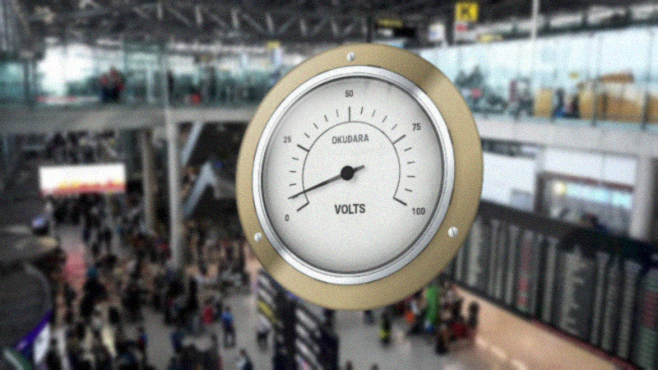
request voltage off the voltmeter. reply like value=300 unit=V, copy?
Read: value=5 unit=V
